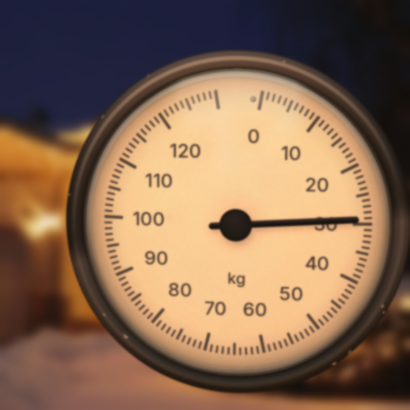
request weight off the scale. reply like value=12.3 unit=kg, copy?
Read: value=29 unit=kg
